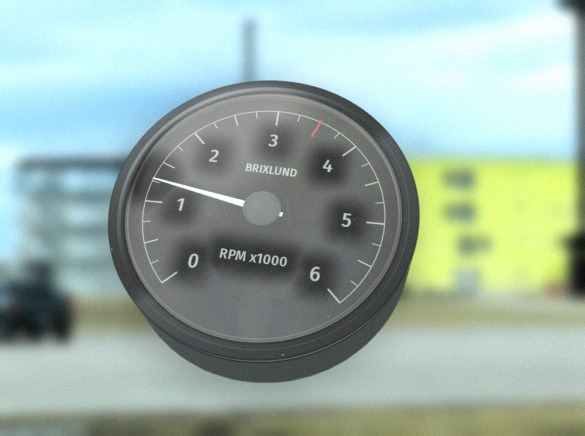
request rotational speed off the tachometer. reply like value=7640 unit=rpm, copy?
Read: value=1250 unit=rpm
